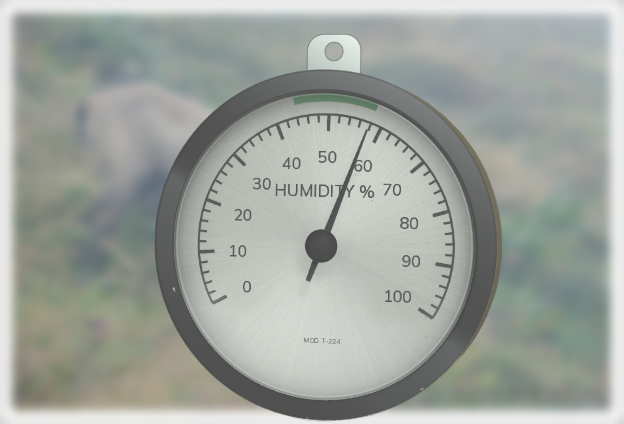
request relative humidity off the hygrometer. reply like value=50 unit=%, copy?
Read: value=58 unit=%
